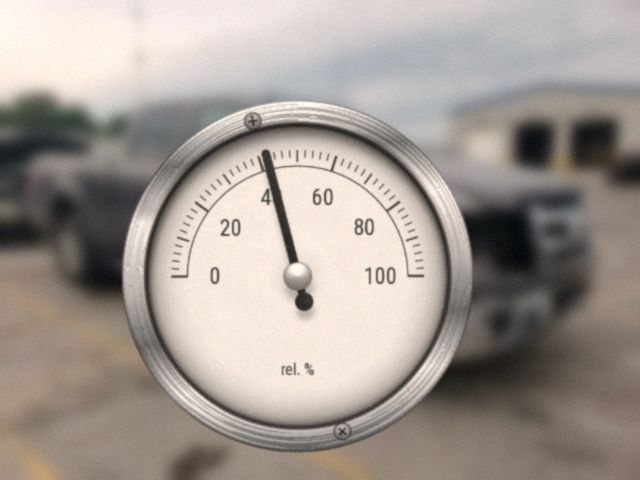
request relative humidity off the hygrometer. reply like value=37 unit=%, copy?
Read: value=42 unit=%
